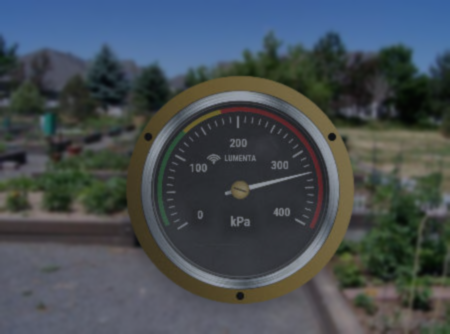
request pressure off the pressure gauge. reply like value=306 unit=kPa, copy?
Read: value=330 unit=kPa
